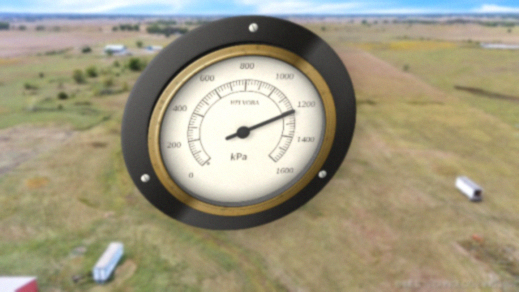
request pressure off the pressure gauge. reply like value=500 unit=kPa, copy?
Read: value=1200 unit=kPa
